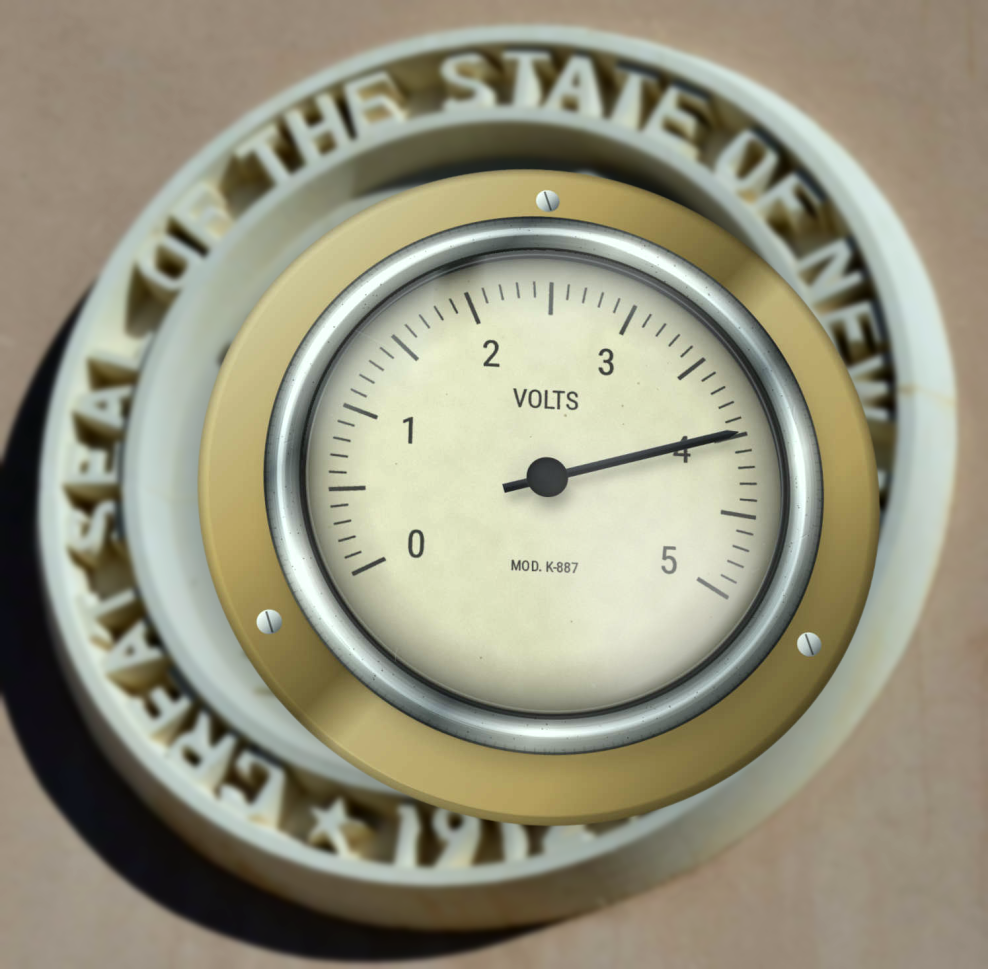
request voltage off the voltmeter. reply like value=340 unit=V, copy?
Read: value=4 unit=V
